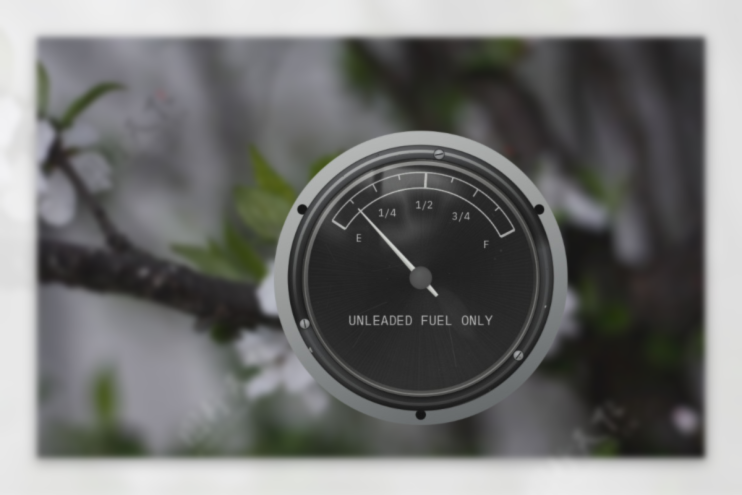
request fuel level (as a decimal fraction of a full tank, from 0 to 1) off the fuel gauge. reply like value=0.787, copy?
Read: value=0.125
